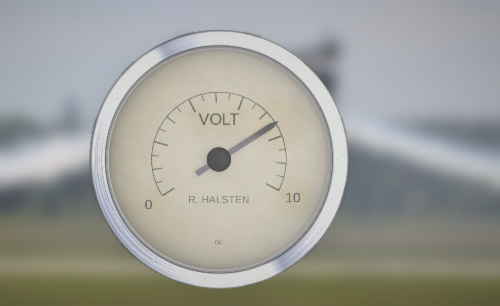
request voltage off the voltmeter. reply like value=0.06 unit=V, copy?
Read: value=7.5 unit=V
